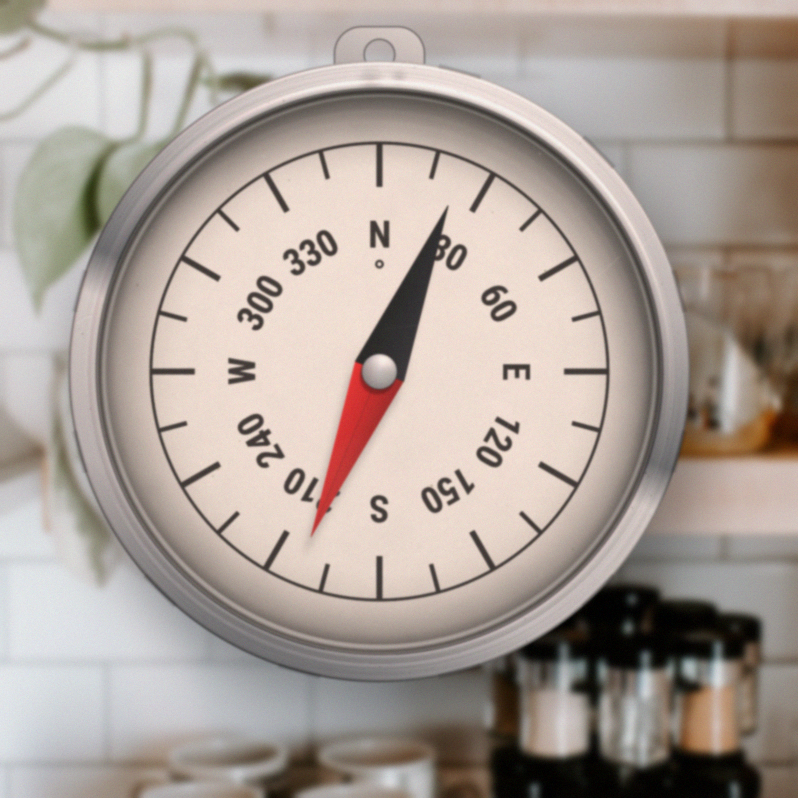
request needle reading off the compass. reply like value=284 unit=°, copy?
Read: value=202.5 unit=°
